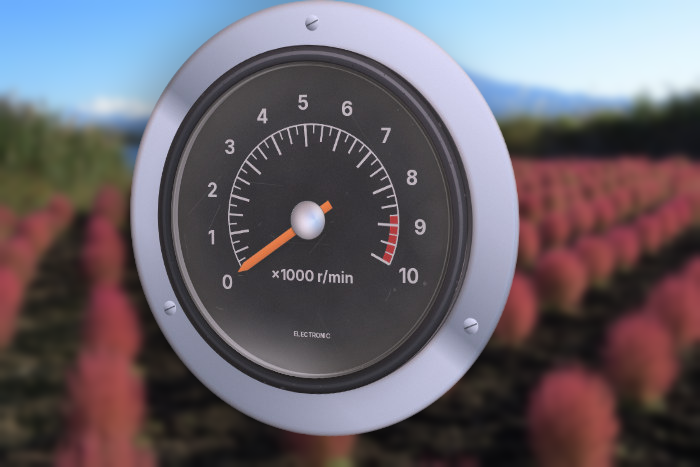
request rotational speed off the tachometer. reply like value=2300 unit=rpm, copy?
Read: value=0 unit=rpm
